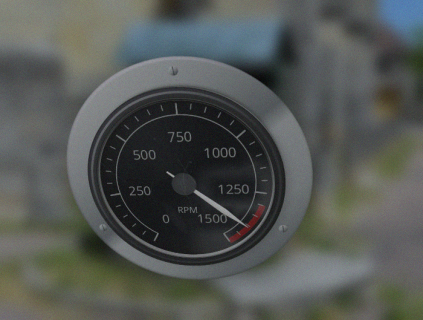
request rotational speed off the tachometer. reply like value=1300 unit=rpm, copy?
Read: value=1400 unit=rpm
